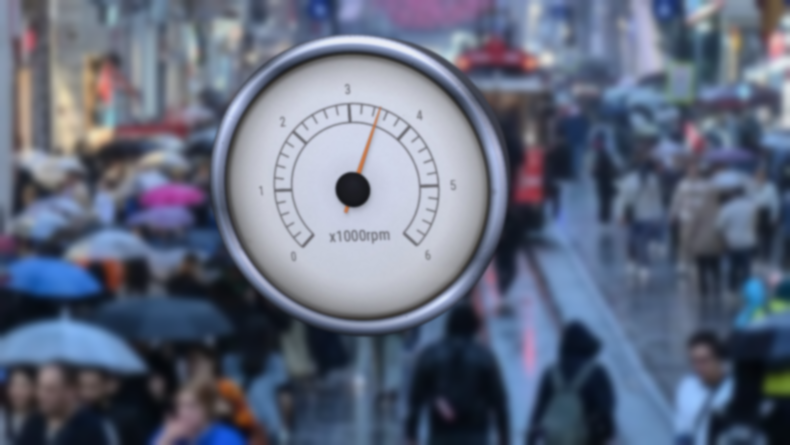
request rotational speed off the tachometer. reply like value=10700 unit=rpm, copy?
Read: value=3500 unit=rpm
